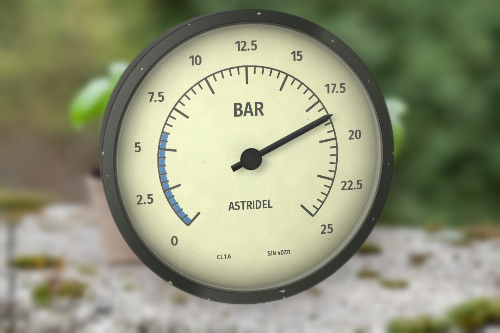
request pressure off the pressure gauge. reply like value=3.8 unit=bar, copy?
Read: value=18.5 unit=bar
